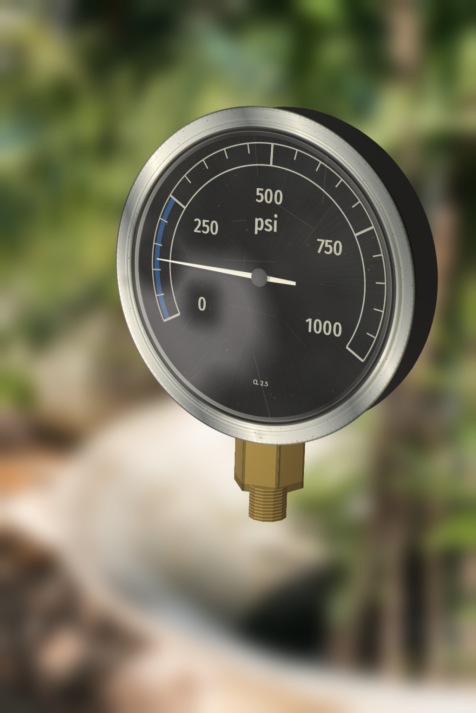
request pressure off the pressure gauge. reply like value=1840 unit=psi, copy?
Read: value=125 unit=psi
